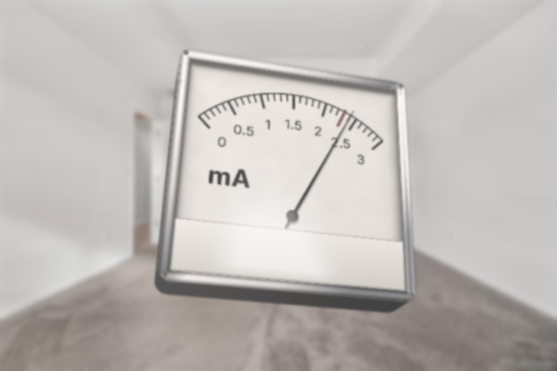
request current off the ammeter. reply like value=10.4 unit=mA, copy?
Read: value=2.4 unit=mA
